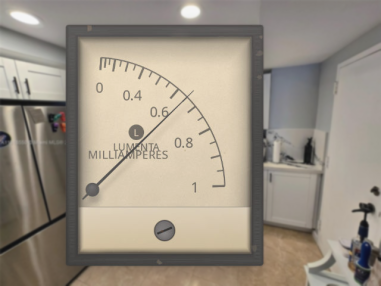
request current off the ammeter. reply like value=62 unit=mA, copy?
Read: value=0.65 unit=mA
